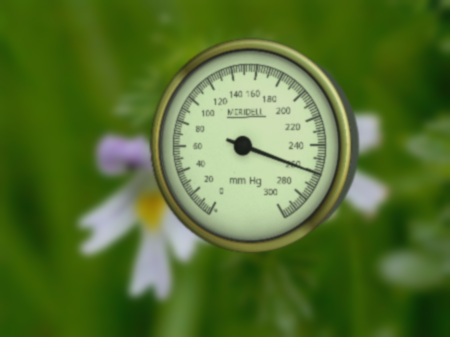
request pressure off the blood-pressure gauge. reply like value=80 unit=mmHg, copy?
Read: value=260 unit=mmHg
